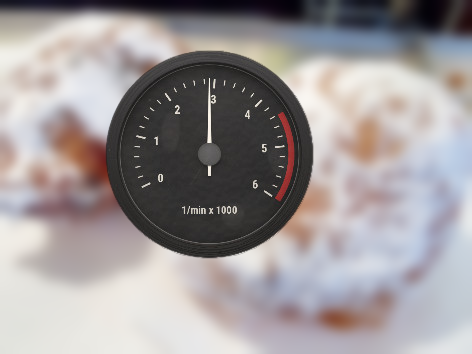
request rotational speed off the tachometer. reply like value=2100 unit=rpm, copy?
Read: value=2900 unit=rpm
